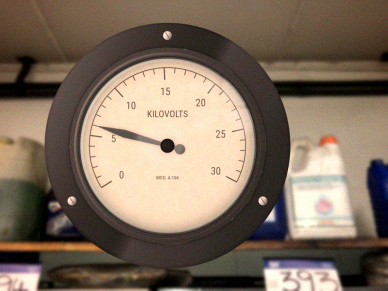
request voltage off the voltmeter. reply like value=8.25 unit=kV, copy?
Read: value=6 unit=kV
